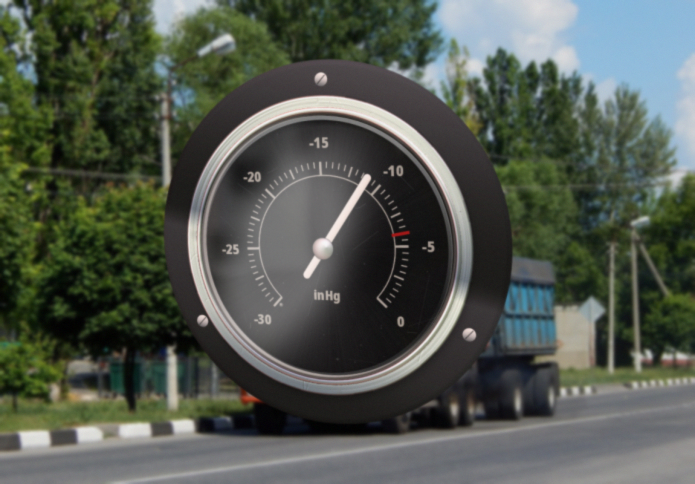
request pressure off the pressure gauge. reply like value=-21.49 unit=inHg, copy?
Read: value=-11 unit=inHg
